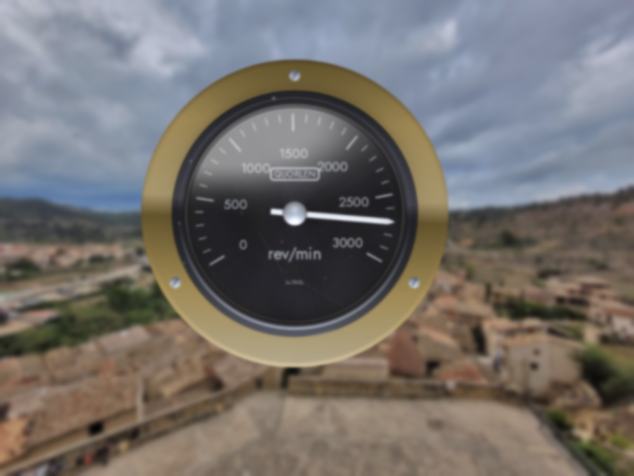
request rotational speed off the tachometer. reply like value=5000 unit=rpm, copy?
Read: value=2700 unit=rpm
